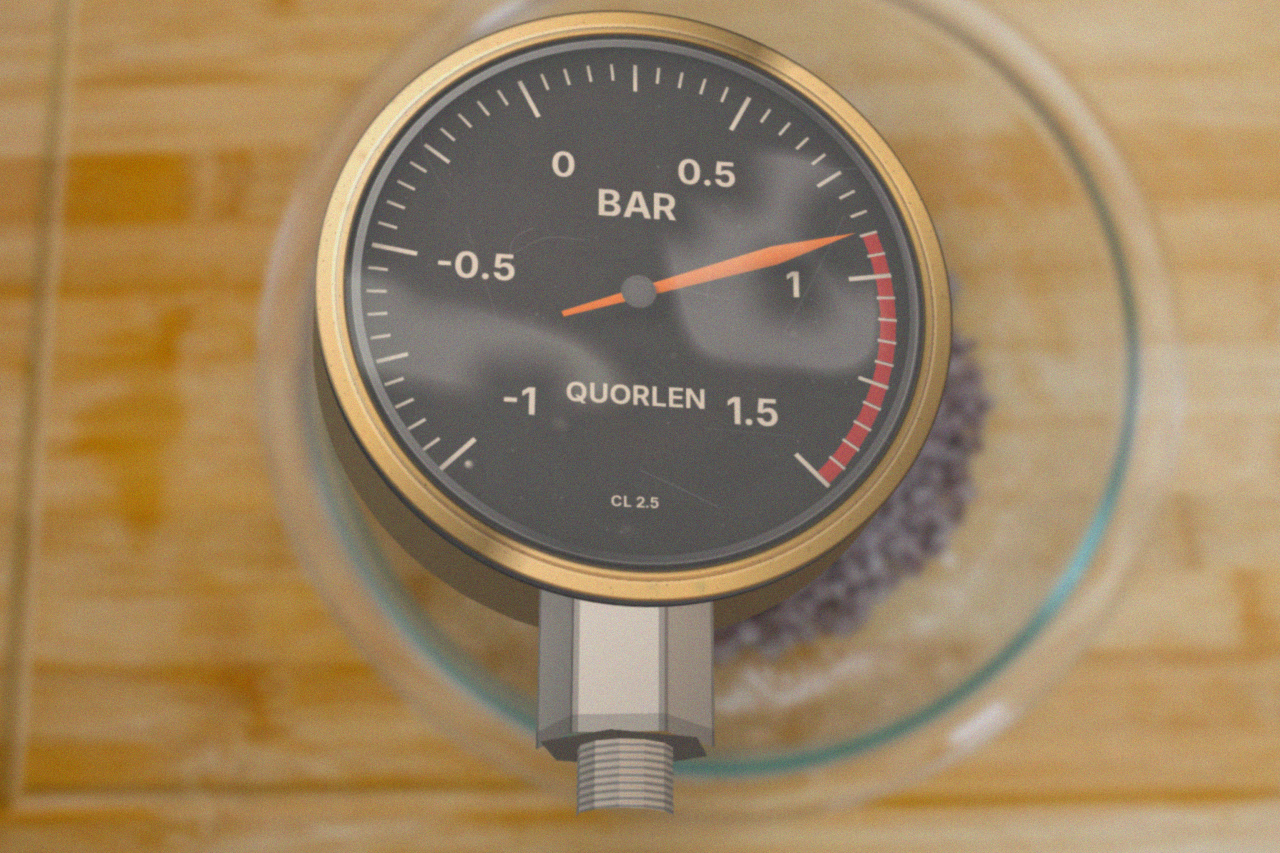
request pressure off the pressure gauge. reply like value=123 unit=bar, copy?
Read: value=0.9 unit=bar
